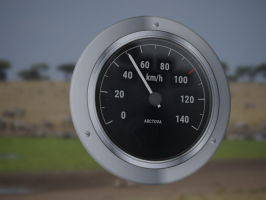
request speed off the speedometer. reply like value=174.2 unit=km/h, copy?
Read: value=50 unit=km/h
